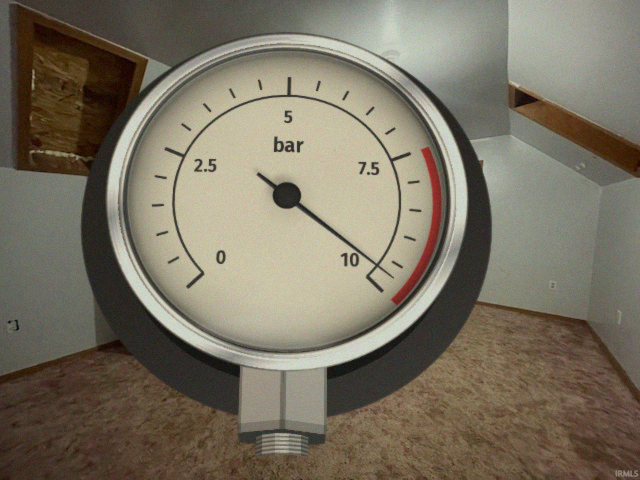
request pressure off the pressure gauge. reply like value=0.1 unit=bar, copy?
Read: value=9.75 unit=bar
